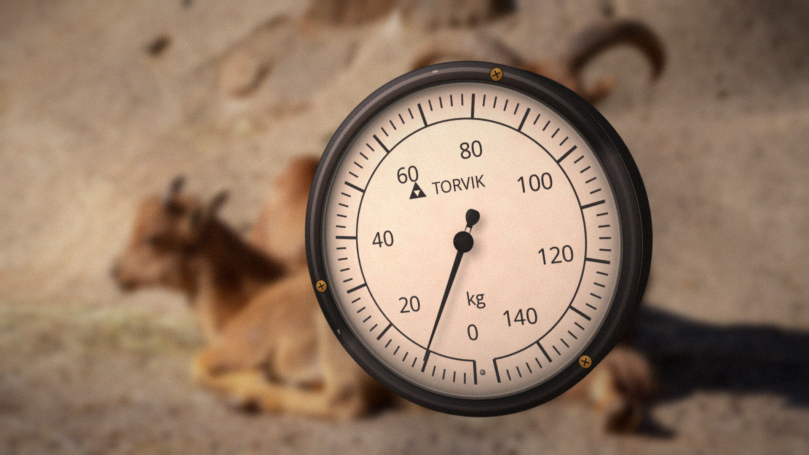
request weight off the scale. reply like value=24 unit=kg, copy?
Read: value=10 unit=kg
